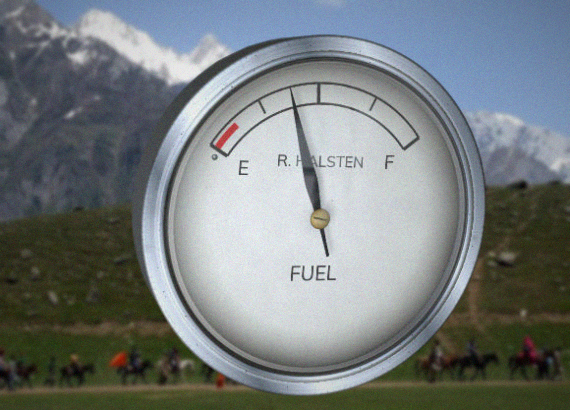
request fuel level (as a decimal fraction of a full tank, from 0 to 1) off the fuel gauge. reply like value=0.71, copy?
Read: value=0.375
